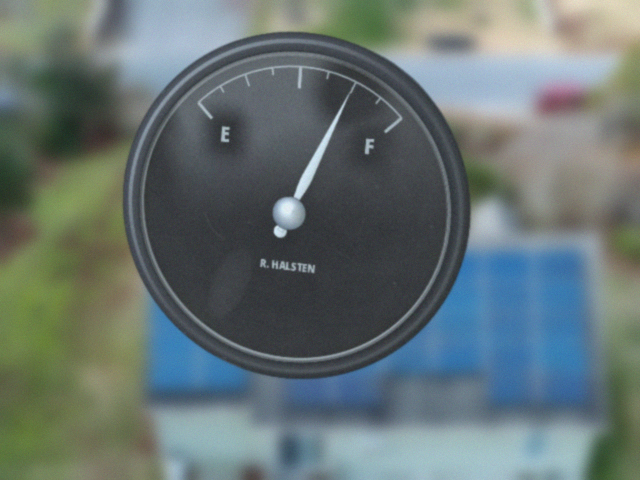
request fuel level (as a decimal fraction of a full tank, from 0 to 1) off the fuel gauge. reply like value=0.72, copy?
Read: value=0.75
